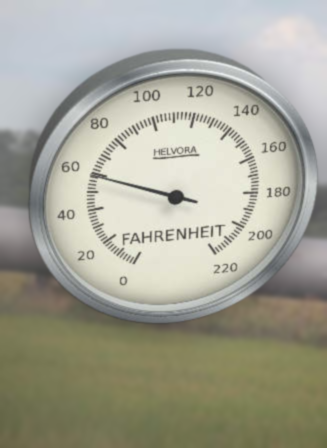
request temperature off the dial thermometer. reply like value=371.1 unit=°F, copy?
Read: value=60 unit=°F
